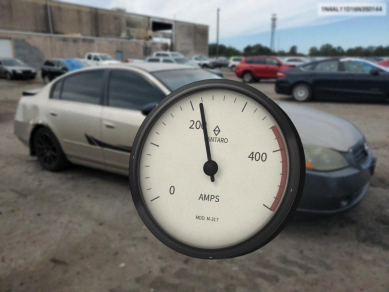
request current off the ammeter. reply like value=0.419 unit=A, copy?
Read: value=220 unit=A
